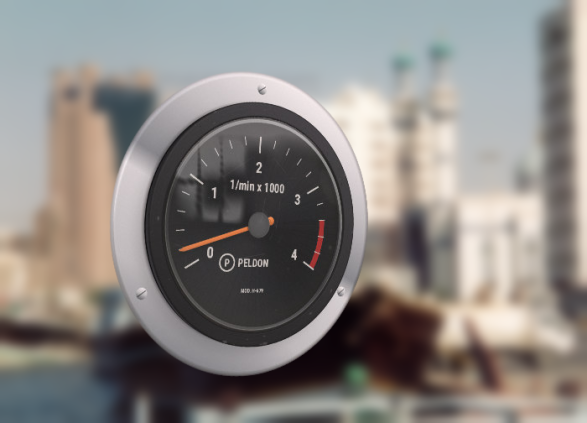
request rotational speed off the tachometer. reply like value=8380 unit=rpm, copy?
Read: value=200 unit=rpm
